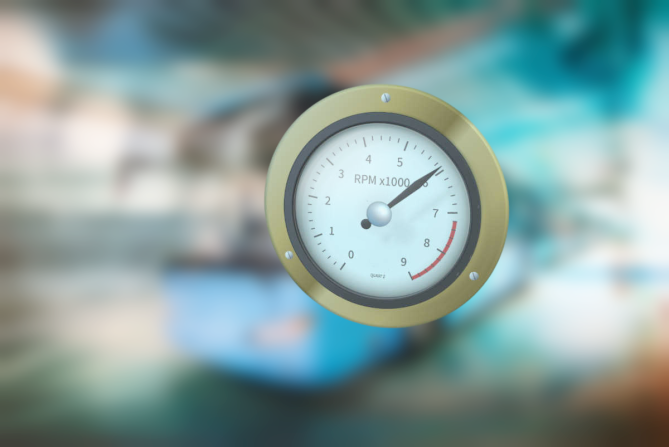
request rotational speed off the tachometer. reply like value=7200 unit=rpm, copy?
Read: value=5900 unit=rpm
